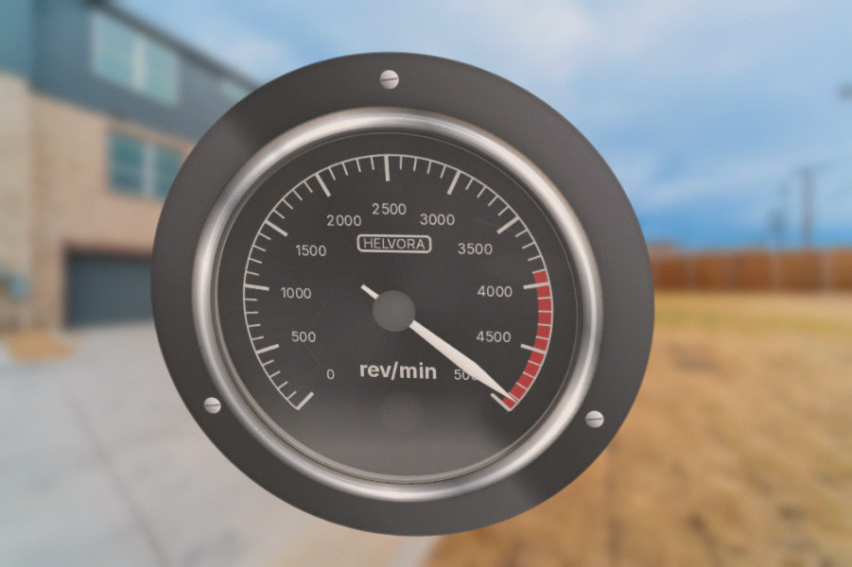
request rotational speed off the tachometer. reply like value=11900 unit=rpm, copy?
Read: value=4900 unit=rpm
